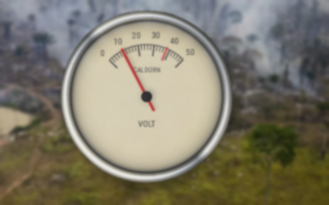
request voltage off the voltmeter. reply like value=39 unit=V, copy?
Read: value=10 unit=V
